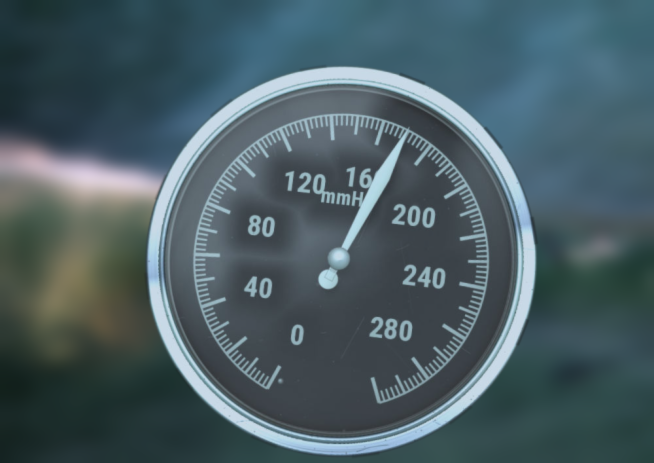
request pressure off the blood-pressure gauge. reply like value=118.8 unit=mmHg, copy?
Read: value=170 unit=mmHg
